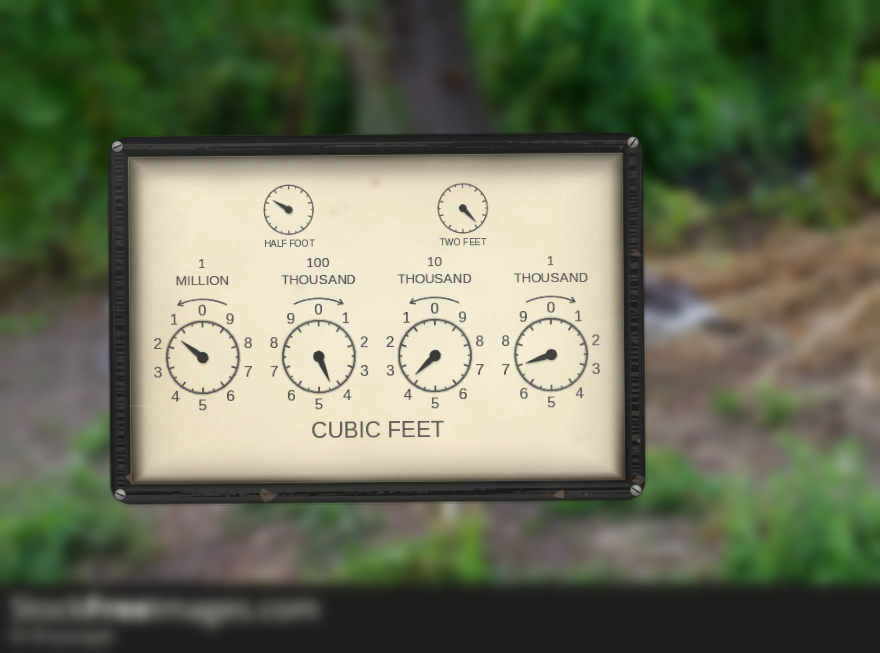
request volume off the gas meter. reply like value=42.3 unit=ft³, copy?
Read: value=143700 unit=ft³
